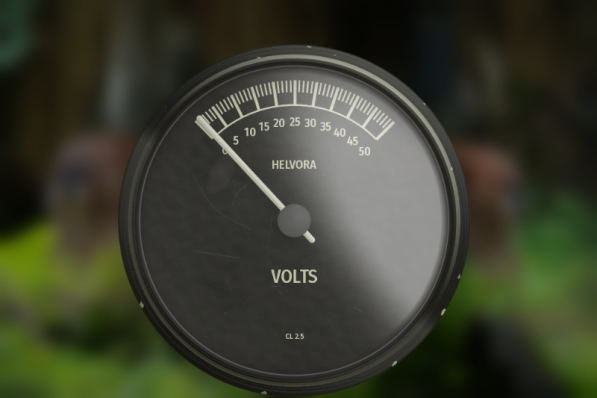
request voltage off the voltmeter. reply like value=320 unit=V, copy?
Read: value=1 unit=V
